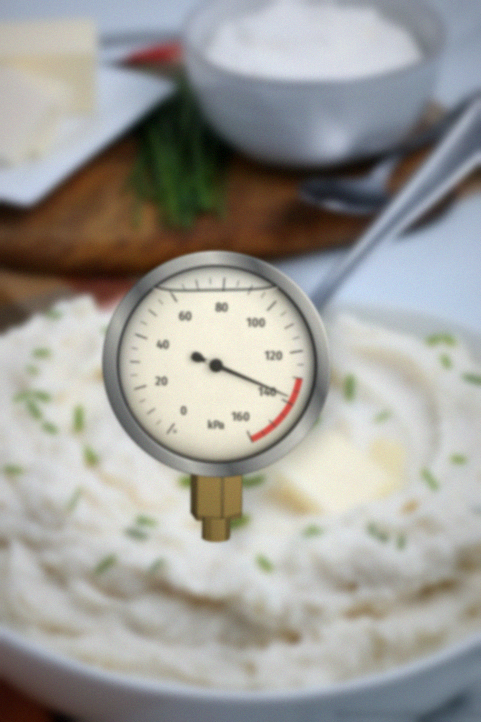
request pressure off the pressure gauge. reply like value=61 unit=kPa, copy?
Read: value=137.5 unit=kPa
